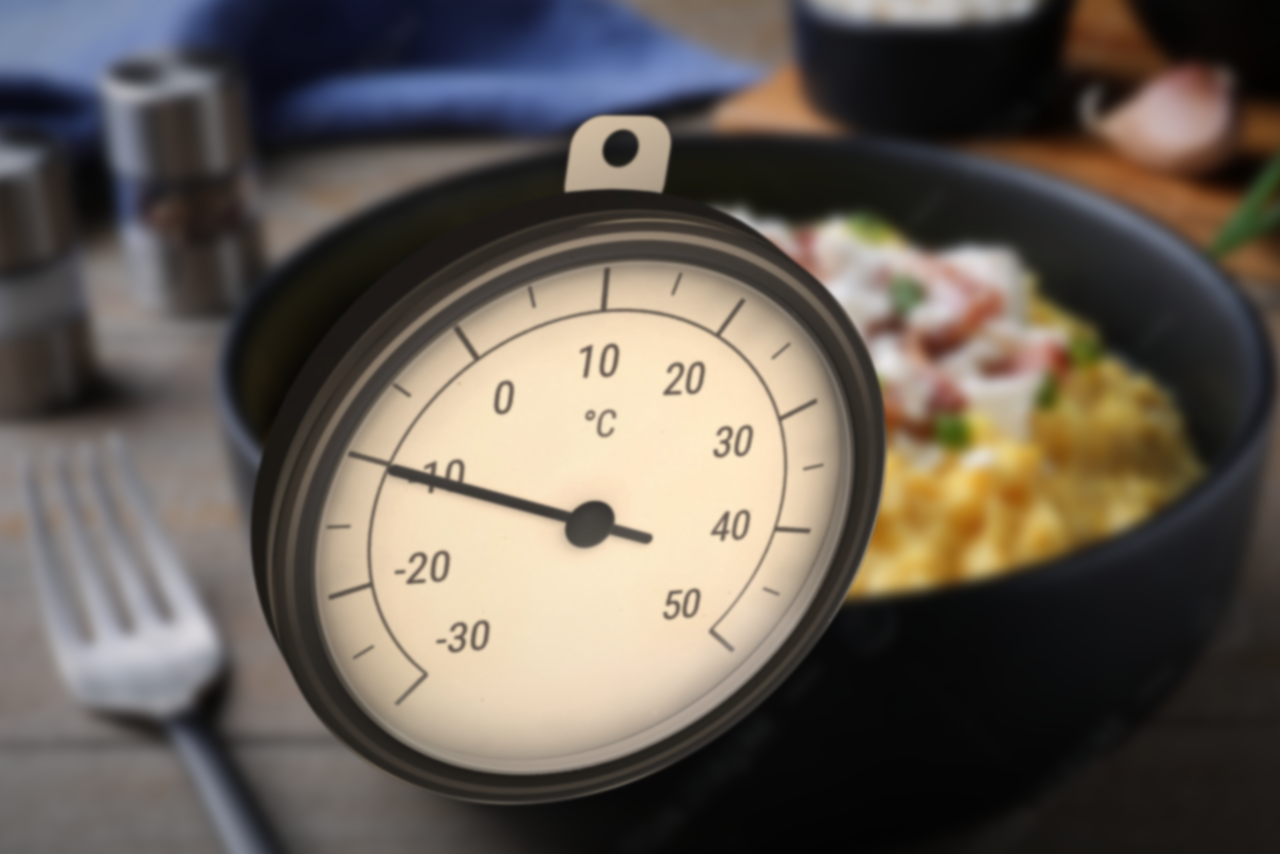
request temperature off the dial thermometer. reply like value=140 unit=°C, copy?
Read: value=-10 unit=°C
